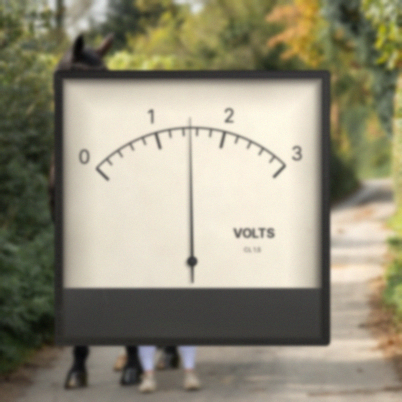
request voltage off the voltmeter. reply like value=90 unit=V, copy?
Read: value=1.5 unit=V
